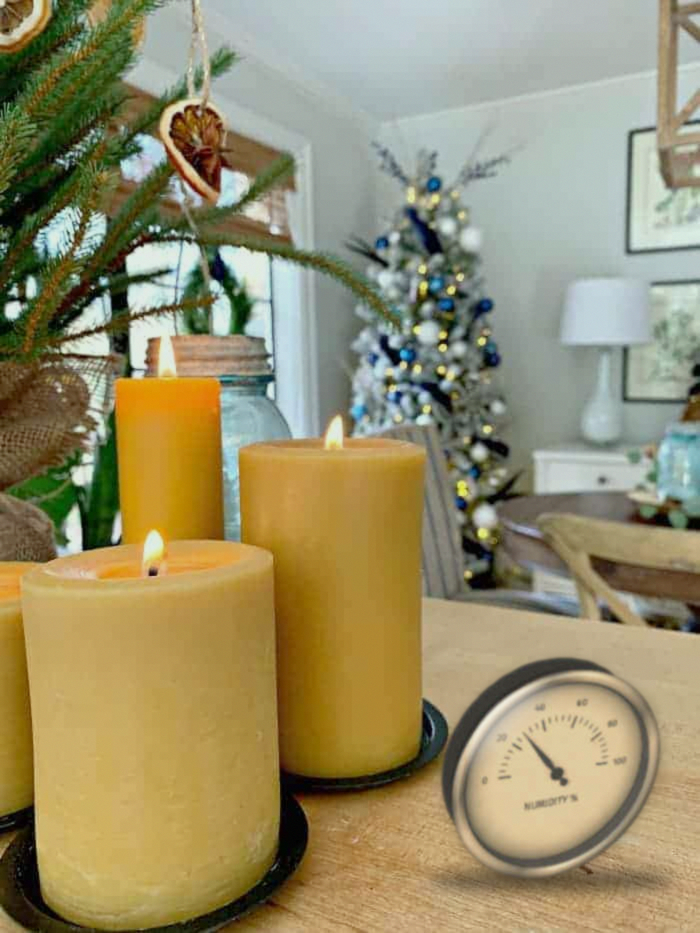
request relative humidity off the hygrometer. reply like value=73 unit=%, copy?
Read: value=28 unit=%
